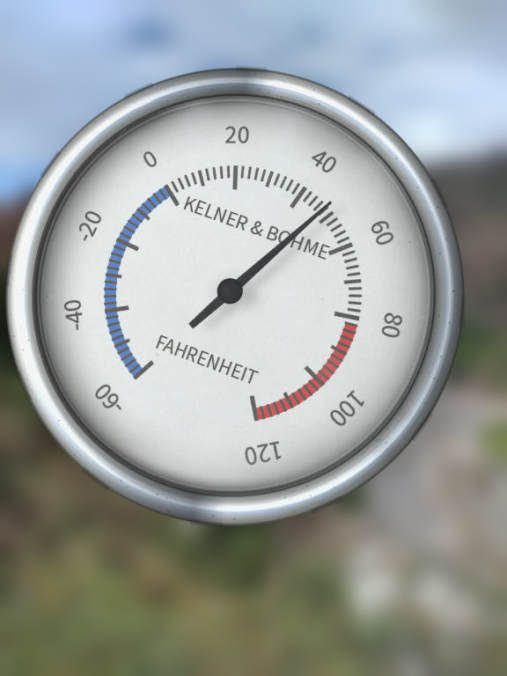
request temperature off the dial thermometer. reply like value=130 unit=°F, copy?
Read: value=48 unit=°F
